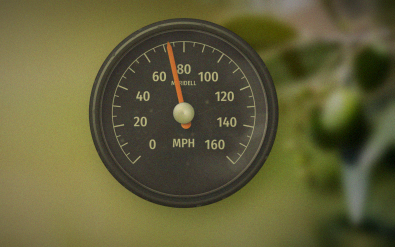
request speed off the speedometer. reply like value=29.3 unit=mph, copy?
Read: value=72.5 unit=mph
